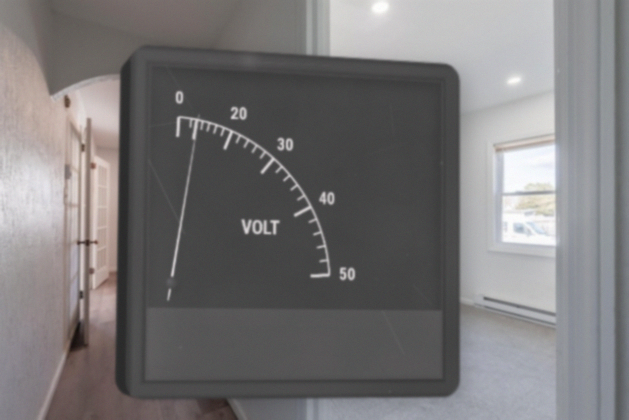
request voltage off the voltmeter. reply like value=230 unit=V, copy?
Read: value=10 unit=V
